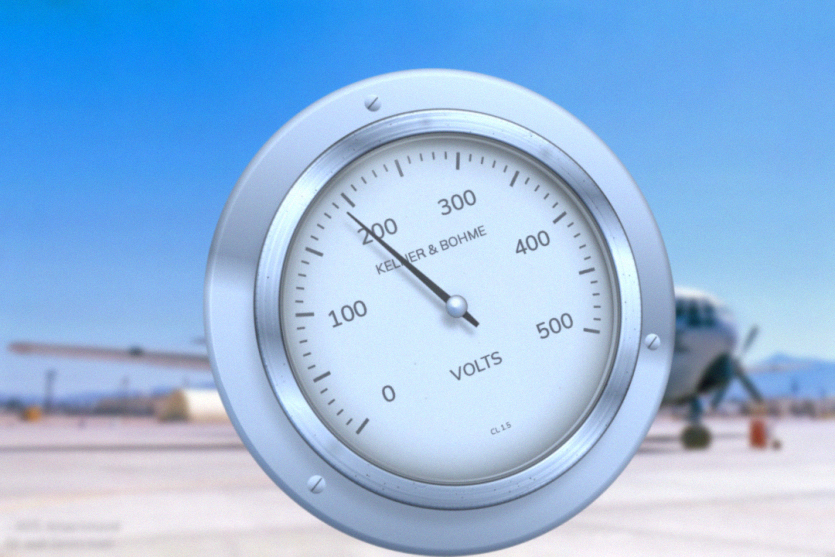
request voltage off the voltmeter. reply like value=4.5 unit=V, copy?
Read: value=190 unit=V
